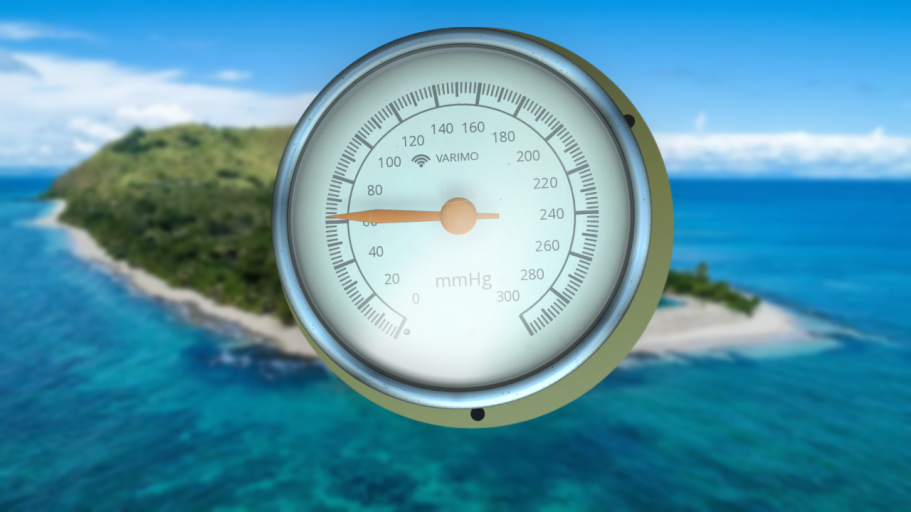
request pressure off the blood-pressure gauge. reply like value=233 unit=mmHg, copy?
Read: value=62 unit=mmHg
